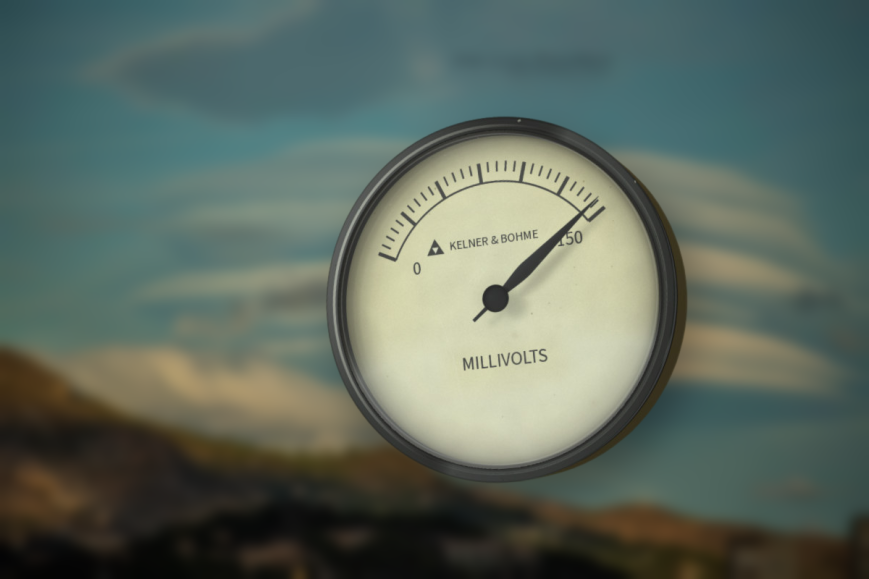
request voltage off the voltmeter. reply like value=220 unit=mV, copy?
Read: value=145 unit=mV
